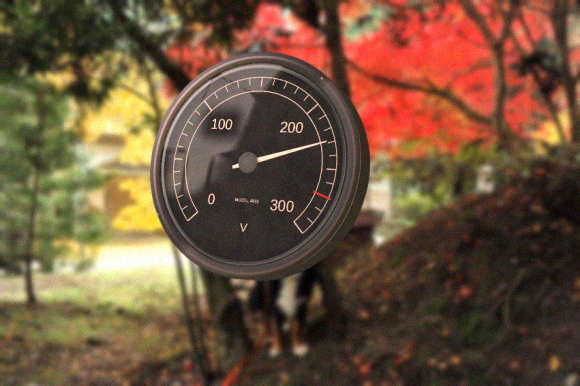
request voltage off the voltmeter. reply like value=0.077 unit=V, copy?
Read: value=230 unit=V
